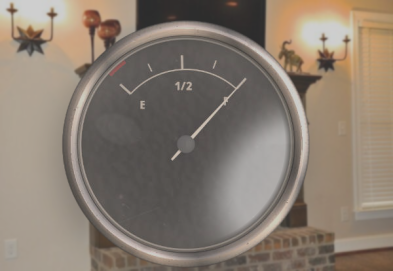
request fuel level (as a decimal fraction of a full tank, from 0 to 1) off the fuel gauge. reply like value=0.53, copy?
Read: value=1
